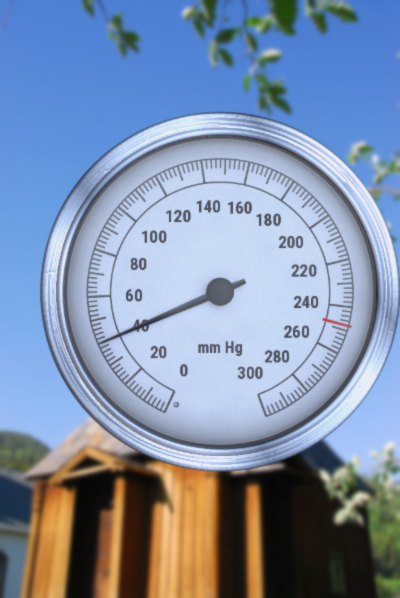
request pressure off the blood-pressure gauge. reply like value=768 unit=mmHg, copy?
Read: value=40 unit=mmHg
